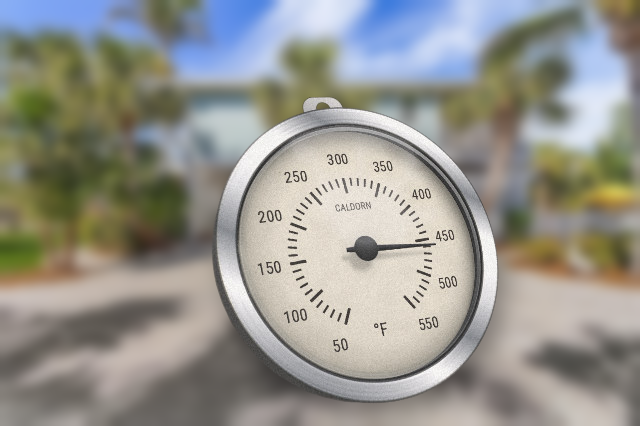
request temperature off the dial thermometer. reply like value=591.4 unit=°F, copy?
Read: value=460 unit=°F
